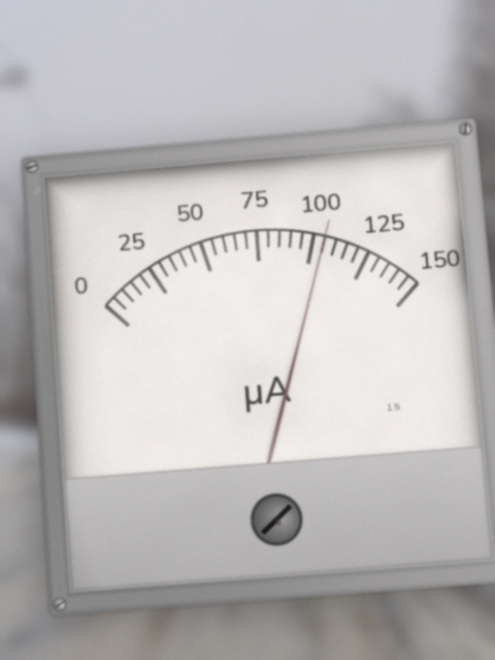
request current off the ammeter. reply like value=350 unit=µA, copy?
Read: value=105 unit=µA
